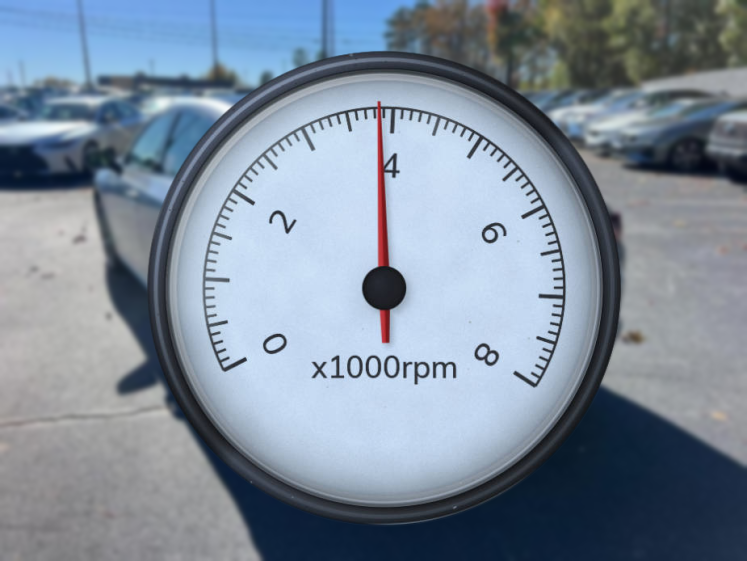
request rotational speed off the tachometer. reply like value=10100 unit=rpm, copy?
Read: value=3850 unit=rpm
